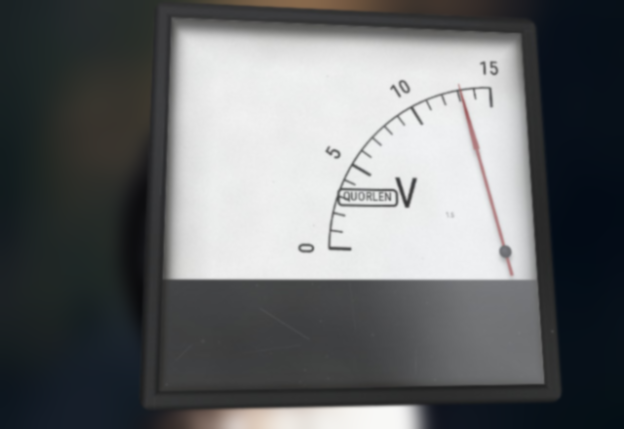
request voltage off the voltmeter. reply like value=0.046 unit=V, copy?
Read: value=13 unit=V
